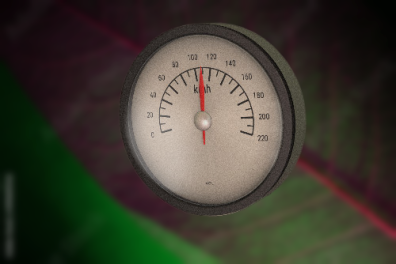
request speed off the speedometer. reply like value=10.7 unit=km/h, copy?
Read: value=110 unit=km/h
